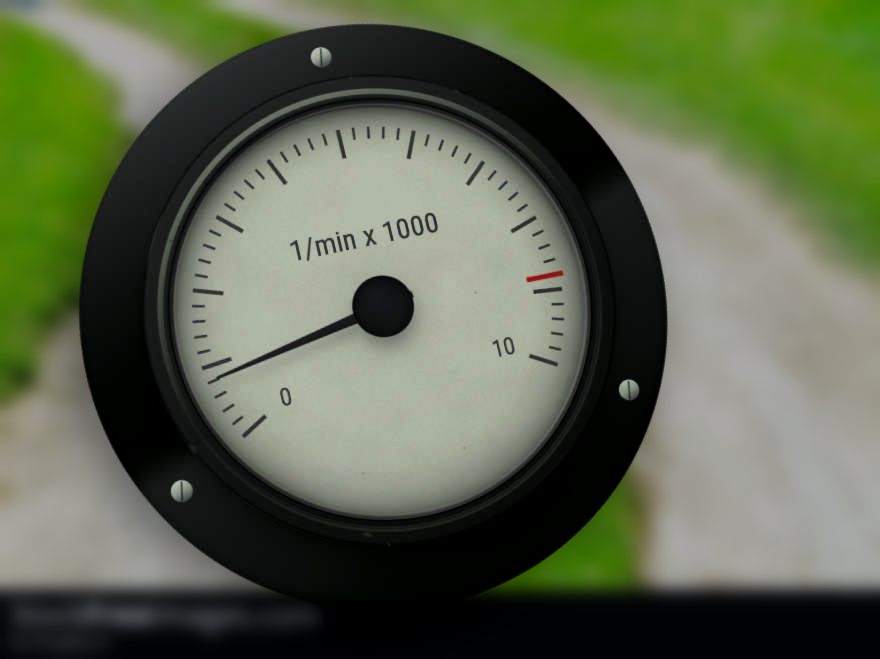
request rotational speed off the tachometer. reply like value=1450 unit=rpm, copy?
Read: value=800 unit=rpm
